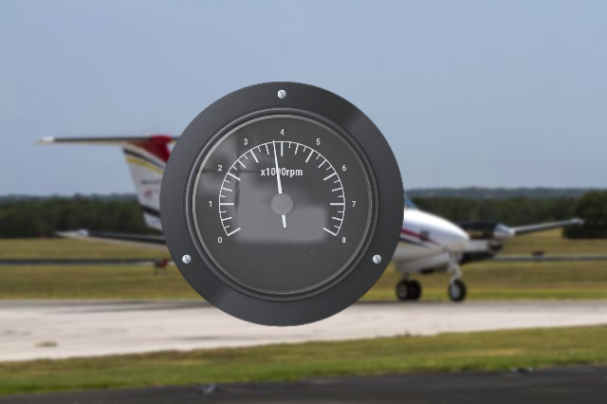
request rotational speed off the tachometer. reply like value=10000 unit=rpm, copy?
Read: value=3750 unit=rpm
